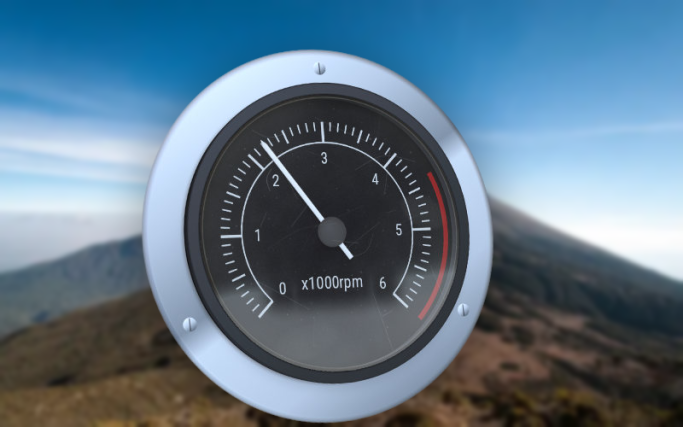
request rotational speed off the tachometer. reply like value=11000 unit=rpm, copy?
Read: value=2200 unit=rpm
